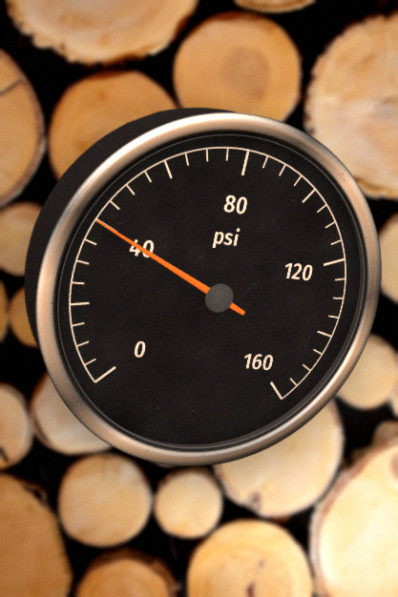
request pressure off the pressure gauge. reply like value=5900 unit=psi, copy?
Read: value=40 unit=psi
